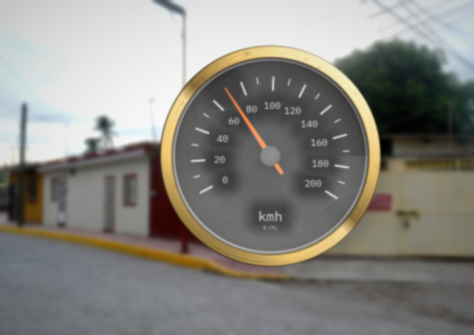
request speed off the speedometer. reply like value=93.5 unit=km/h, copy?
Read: value=70 unit=km/h
